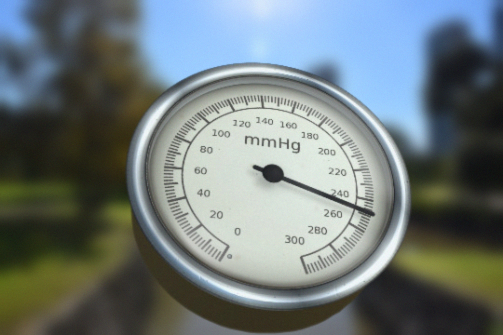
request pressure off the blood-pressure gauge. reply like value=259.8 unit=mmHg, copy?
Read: value=250 unit=mmHg
